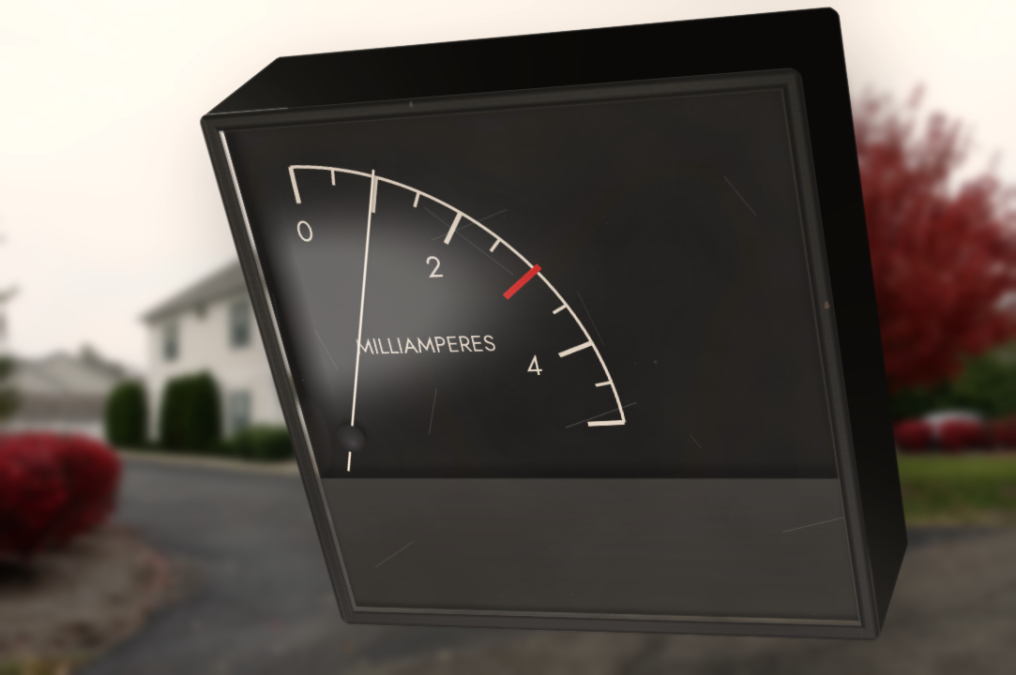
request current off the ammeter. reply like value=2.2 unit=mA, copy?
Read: value=1 unit=mA
